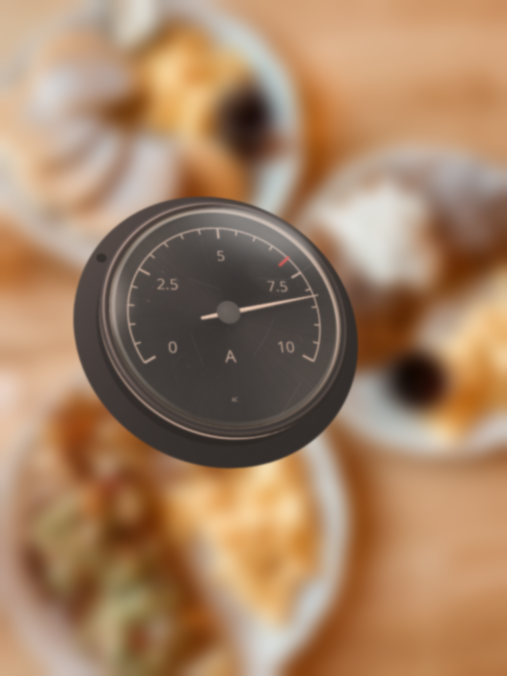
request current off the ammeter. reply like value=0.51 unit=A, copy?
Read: value=8.25 unit=A
